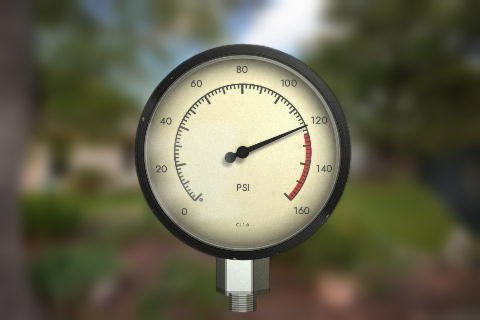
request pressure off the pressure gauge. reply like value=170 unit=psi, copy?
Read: value=120 unit=psi
